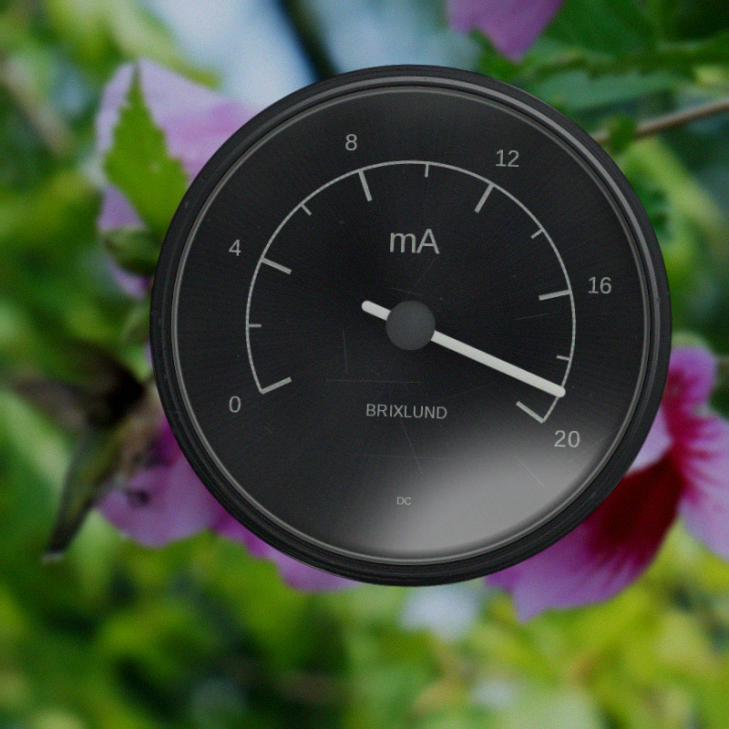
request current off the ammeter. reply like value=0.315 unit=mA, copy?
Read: value=19 unit=mA
